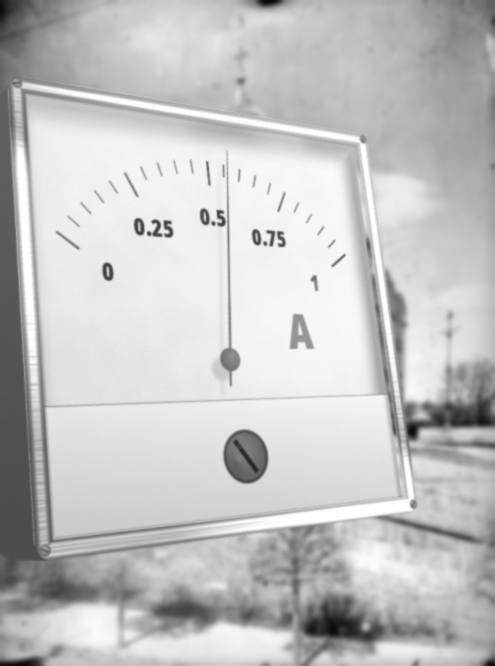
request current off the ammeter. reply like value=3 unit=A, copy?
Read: value=0.55 unit=A
